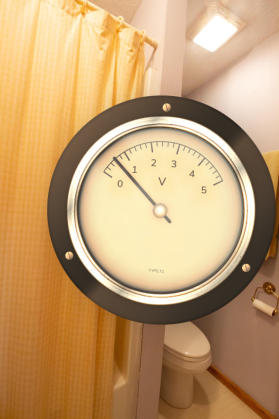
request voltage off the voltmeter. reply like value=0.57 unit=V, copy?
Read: value=0.6 unit=V
